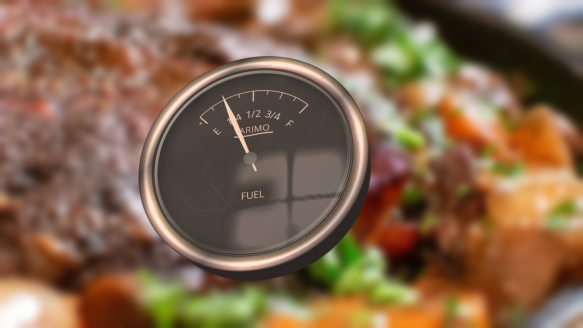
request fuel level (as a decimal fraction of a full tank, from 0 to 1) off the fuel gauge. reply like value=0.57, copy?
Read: value=0.25
